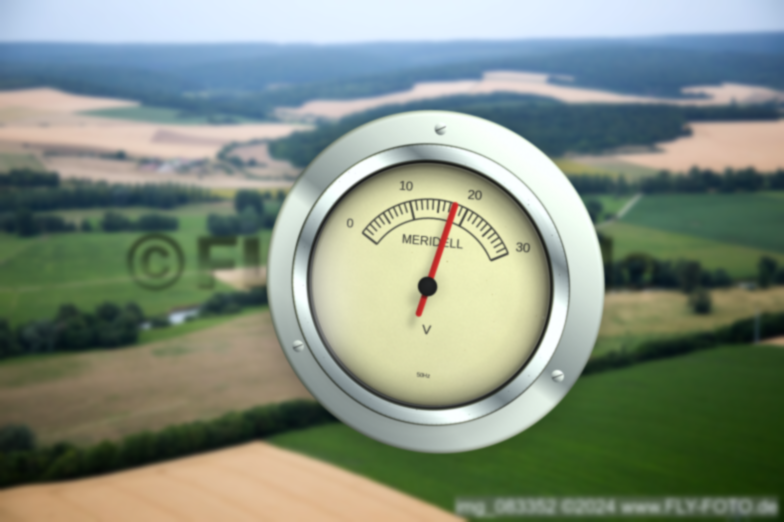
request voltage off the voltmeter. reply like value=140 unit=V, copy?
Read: value=18 unit=V
